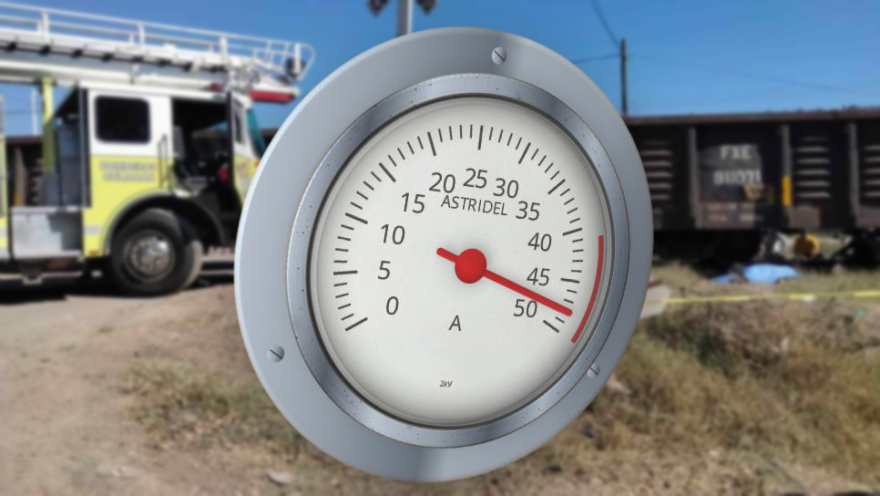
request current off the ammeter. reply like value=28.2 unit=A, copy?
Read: value=48 unit=A
